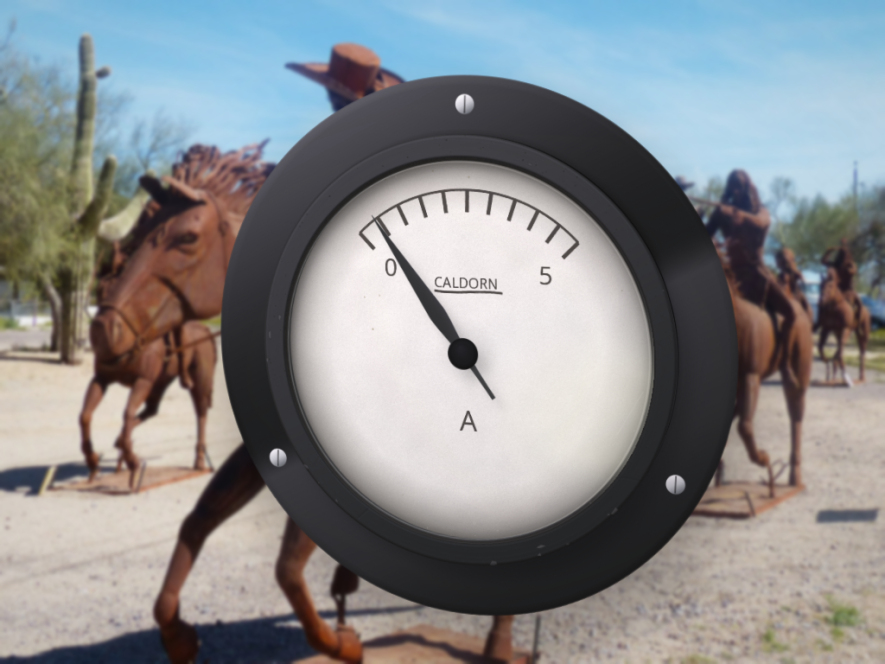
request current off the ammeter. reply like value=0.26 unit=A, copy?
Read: value=0.5 unit=A
